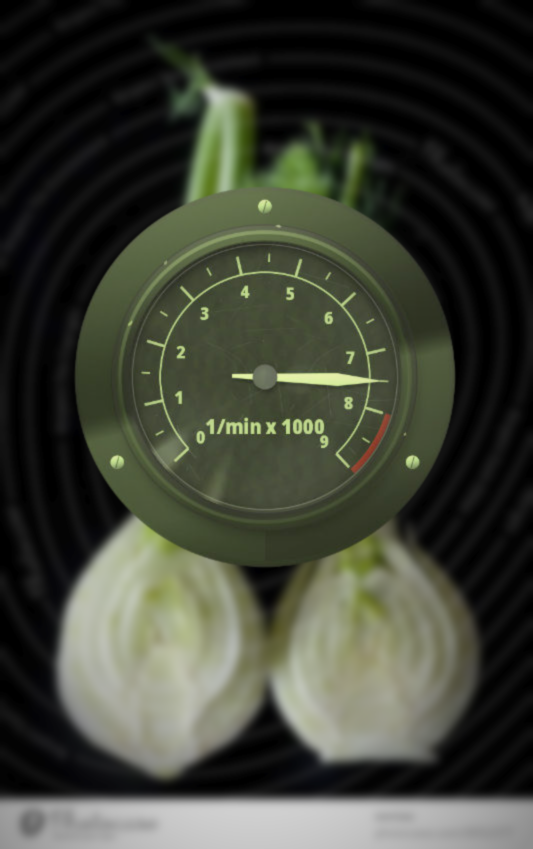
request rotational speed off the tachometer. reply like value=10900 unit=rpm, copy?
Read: value=7500 unit=rpm
